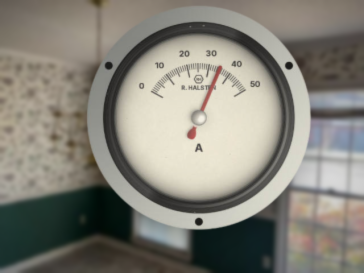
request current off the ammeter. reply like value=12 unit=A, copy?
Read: value=35 unit=A
